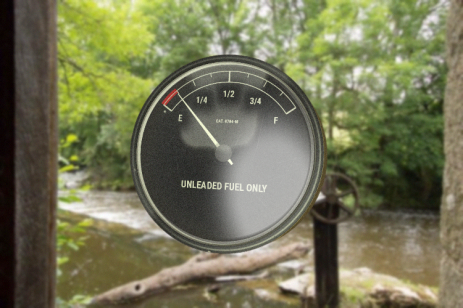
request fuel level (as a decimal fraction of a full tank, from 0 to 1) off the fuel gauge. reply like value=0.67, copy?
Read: value=0.125
